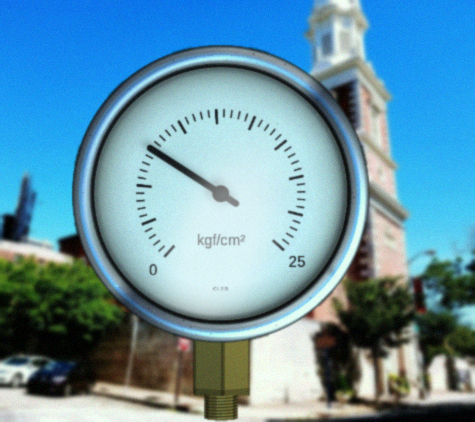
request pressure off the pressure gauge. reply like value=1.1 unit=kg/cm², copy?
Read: value=7.5 unit=kg/cm²
